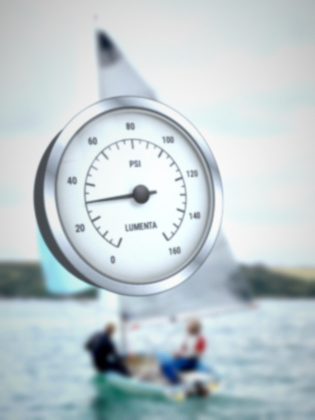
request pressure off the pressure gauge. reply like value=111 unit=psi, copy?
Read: value=30 unit=psi
